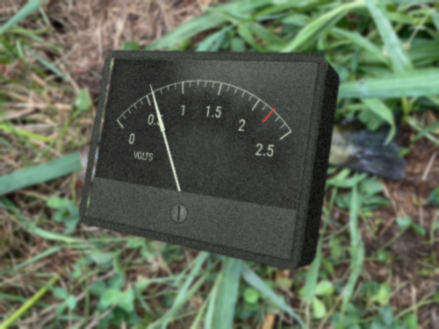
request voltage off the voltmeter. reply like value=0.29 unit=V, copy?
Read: value=0.6 unit=V
